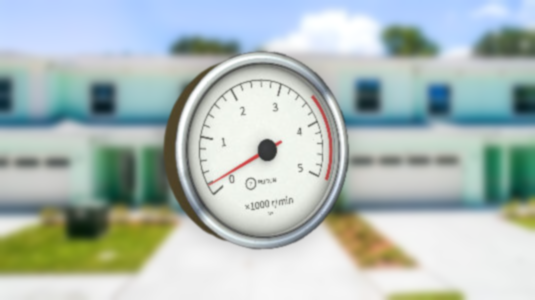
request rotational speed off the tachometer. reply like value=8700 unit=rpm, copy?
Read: value=200 unit=rpm
